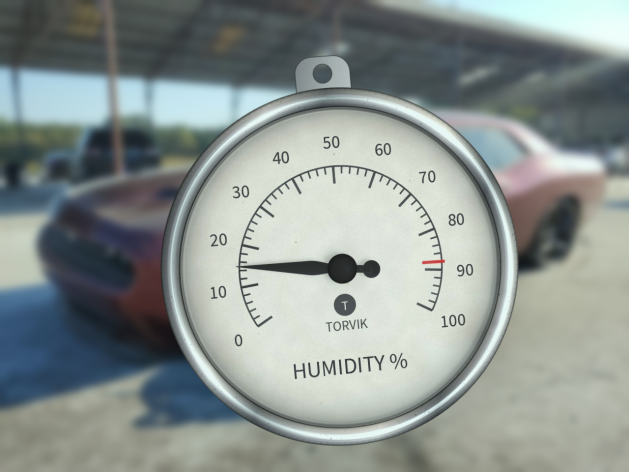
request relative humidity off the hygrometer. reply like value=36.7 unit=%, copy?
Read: value=15 unit=%
